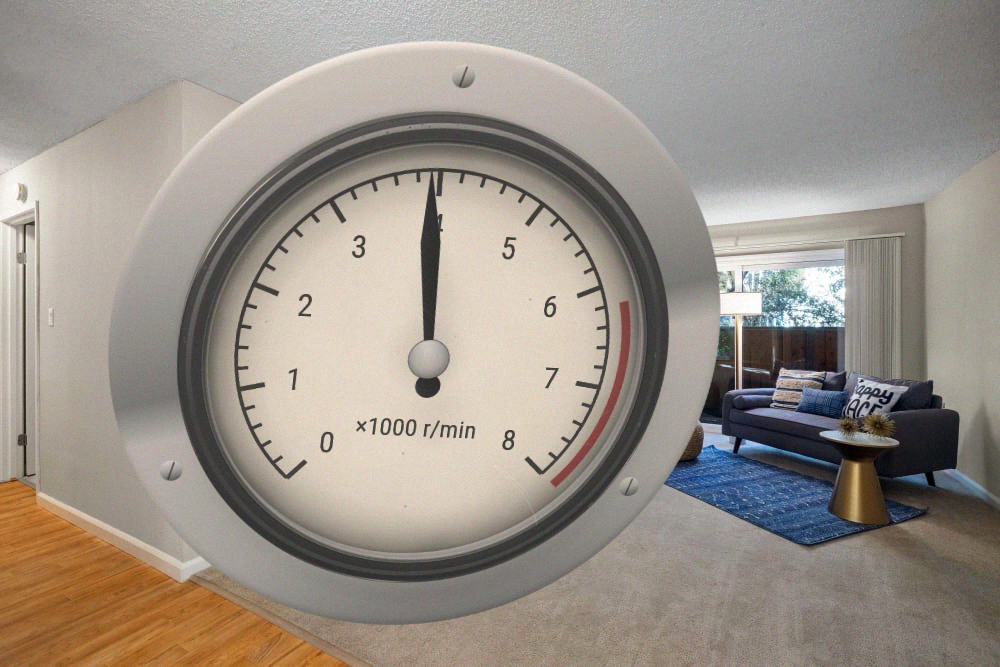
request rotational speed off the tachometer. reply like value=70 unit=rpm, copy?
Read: value=3900 unit=rpm
